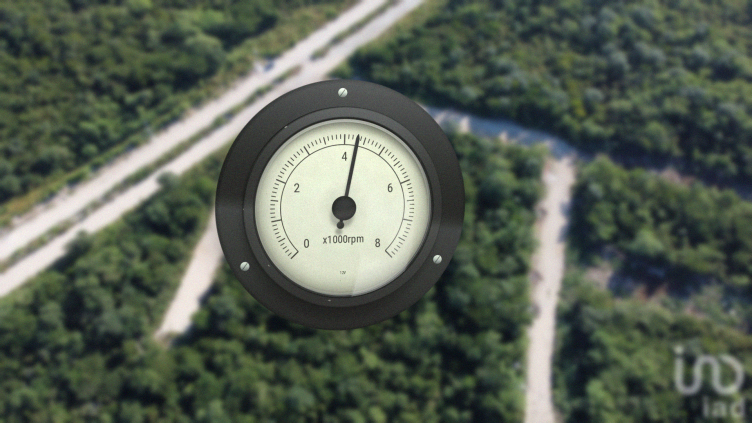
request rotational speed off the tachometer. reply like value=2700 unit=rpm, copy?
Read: value=4300 unit=rpm
